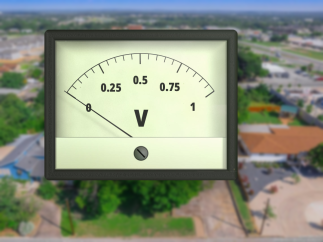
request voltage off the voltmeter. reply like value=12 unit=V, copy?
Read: value=0 unit=V
